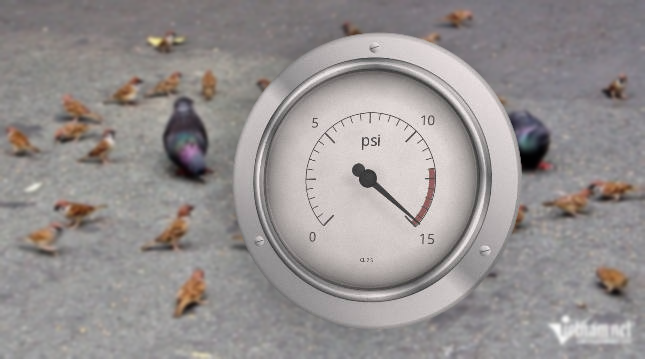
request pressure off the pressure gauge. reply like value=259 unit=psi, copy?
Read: value=14.75 unit=psi
